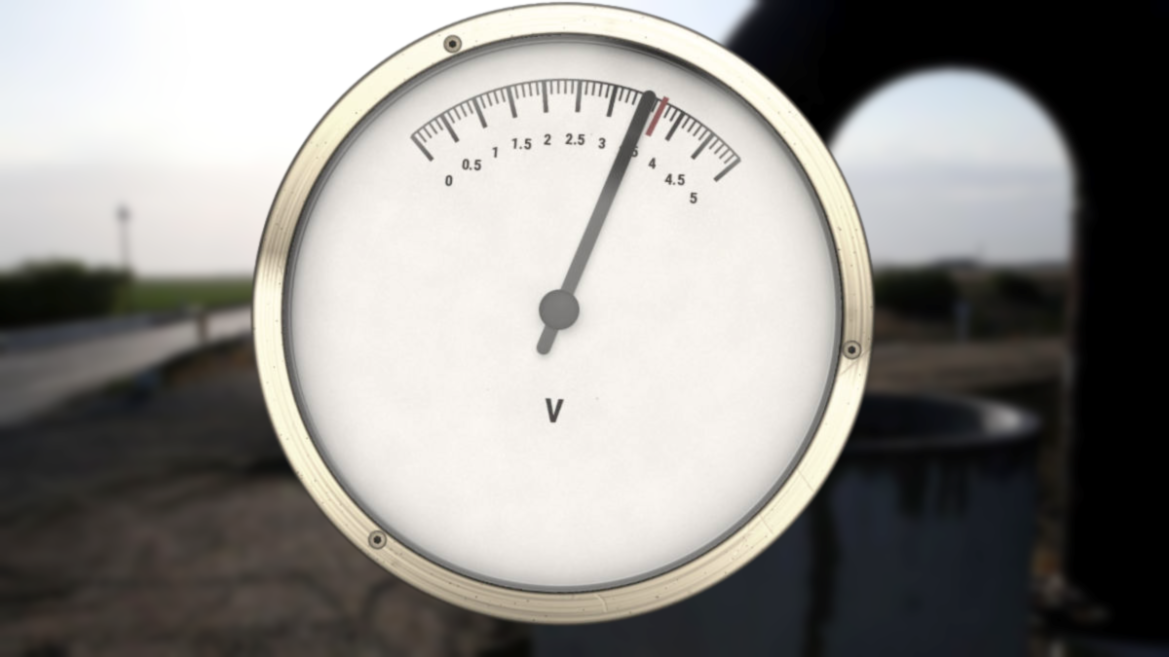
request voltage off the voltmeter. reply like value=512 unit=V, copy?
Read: value=3.5 unit=V
